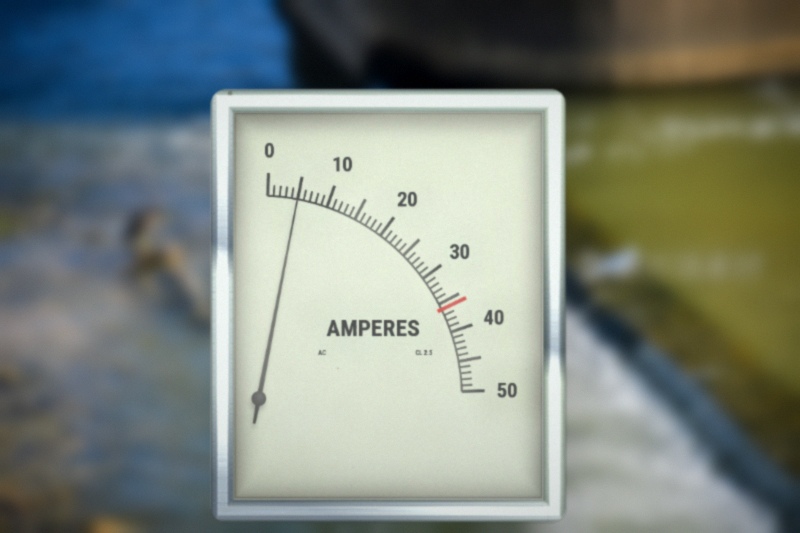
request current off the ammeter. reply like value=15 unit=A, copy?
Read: value=5 unit=A
